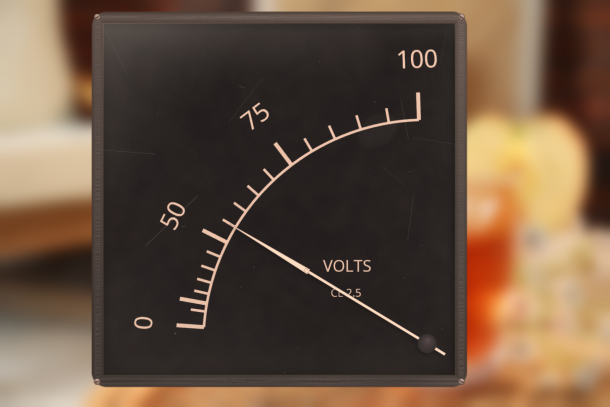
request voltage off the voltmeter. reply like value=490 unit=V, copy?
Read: value=55 unit=V
